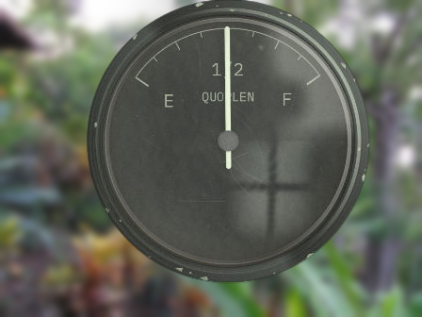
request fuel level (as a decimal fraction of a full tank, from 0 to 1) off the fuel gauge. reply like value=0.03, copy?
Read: value=0.5
